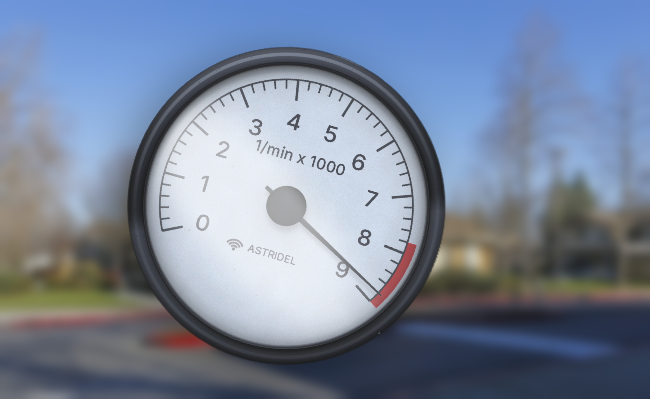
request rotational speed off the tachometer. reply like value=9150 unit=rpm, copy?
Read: value=8800 unit=rpm
